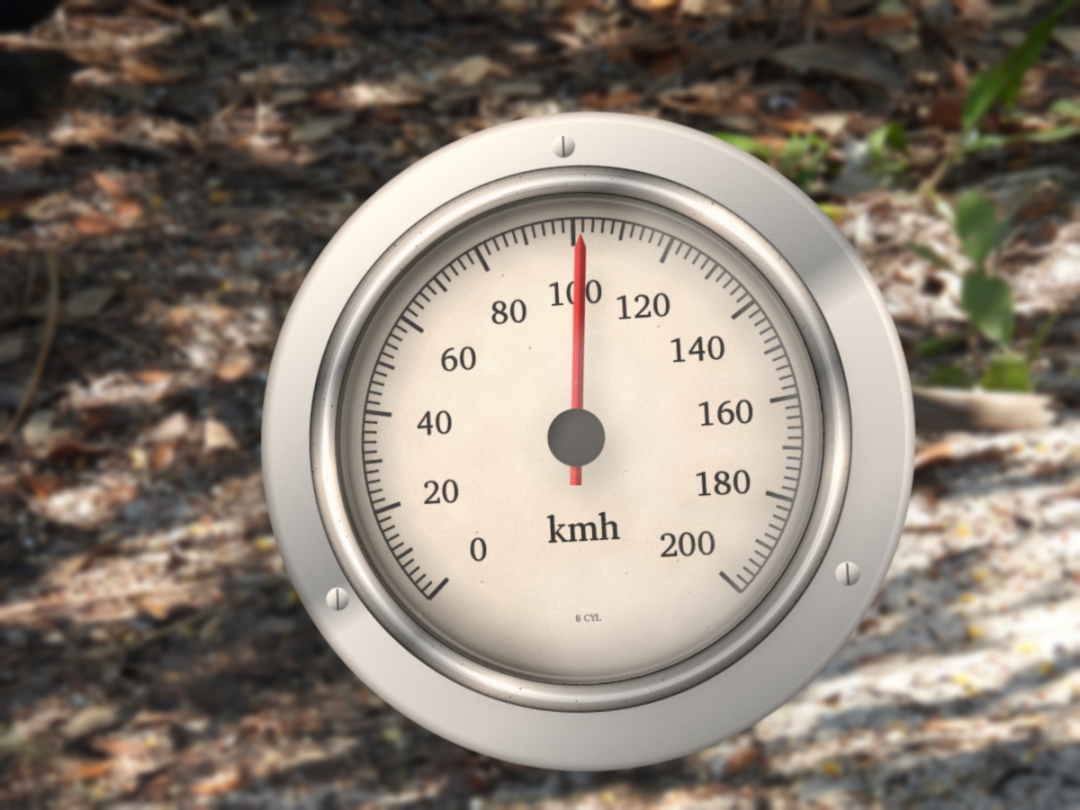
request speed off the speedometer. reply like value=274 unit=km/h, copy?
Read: value=102 unit=km/h
